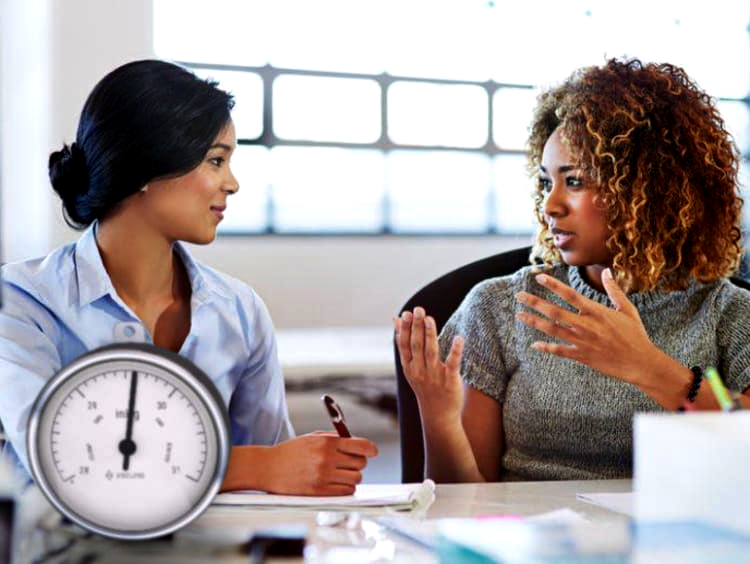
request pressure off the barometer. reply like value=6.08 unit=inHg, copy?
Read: value=29.6 unit=inHg
